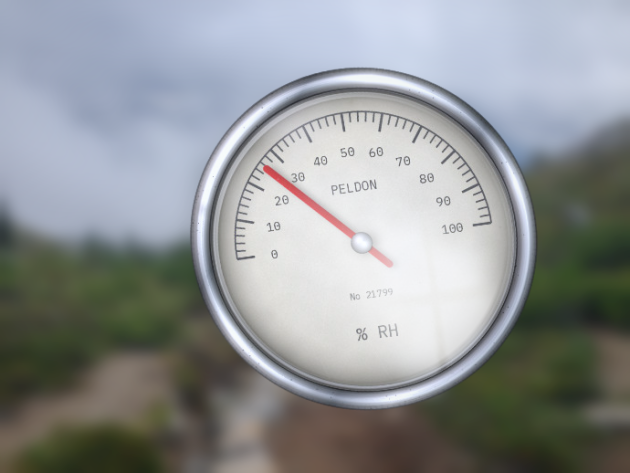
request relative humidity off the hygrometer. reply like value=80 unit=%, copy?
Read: value=26 unit=%
